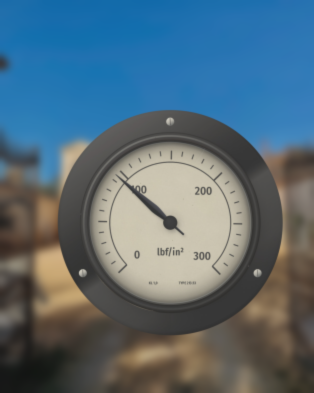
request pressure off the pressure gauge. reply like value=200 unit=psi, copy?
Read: value=95 unit=psi
